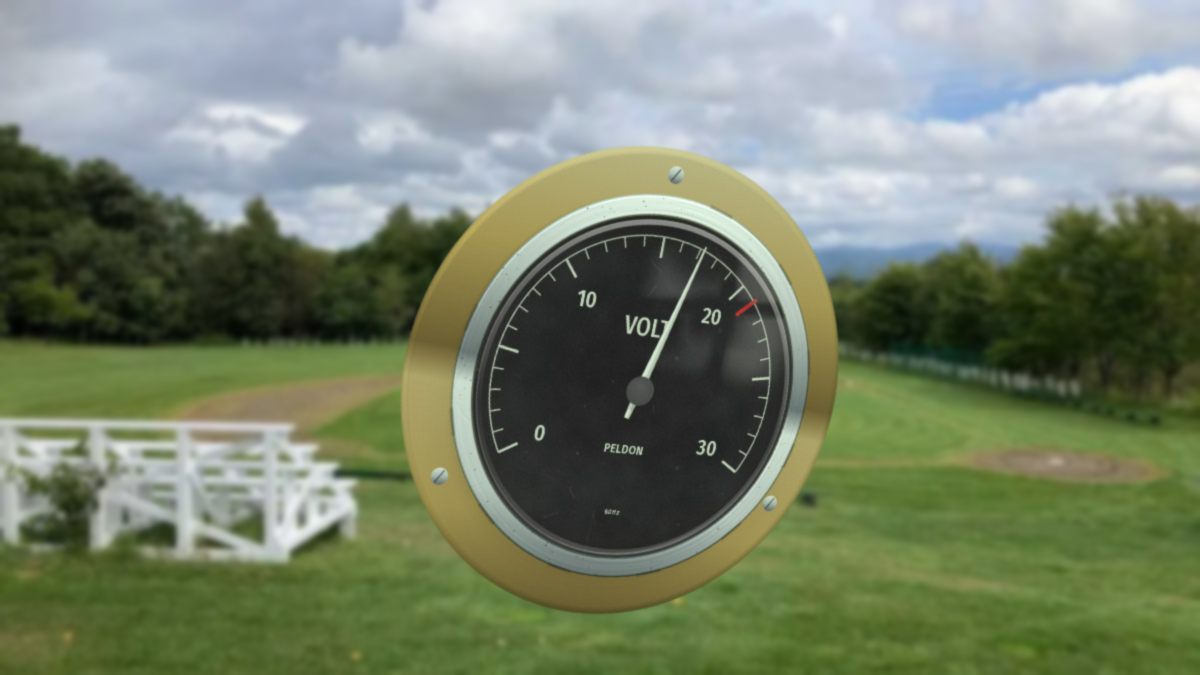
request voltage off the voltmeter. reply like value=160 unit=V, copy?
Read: value=17 unit=V
